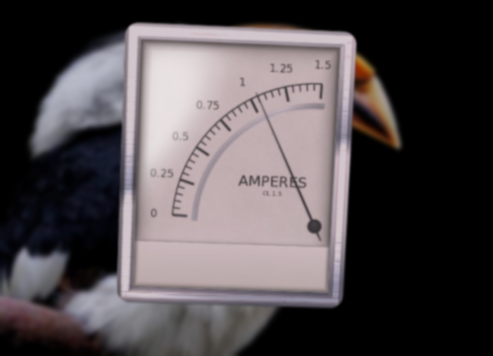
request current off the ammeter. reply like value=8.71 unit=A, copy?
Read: value=1.05 unit=A
